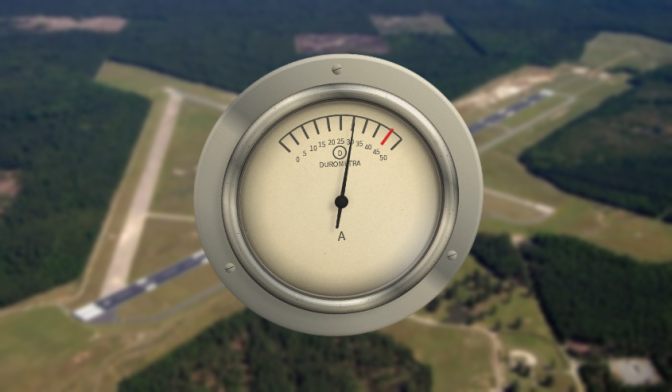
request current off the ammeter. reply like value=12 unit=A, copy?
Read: value=30 unit=A
